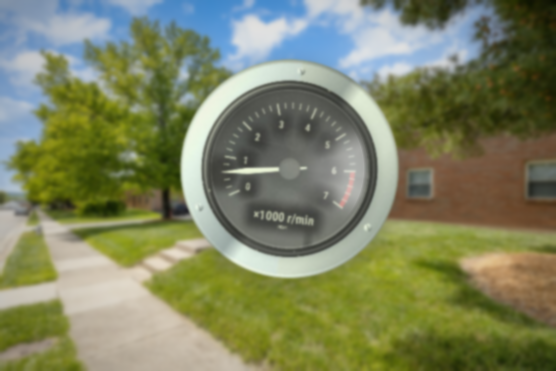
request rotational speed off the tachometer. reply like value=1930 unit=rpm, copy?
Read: value=600 unit=rpm
